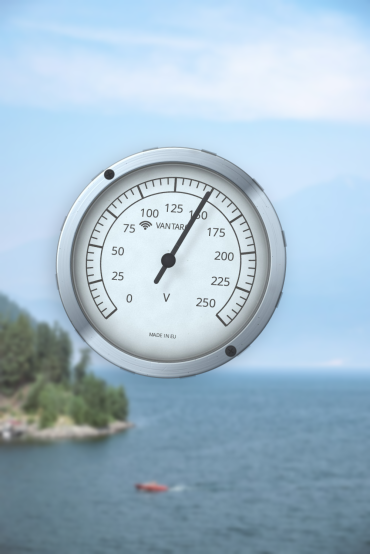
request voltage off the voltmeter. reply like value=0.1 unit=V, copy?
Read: value=150 unit=V
